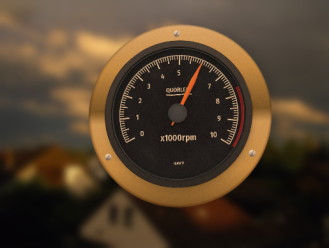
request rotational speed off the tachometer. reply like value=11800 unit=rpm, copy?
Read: value=6000 unit=rpm
